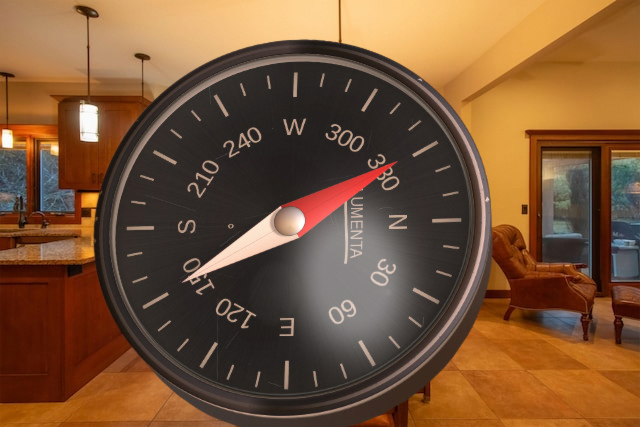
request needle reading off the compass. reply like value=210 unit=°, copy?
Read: value=330 unit=°
